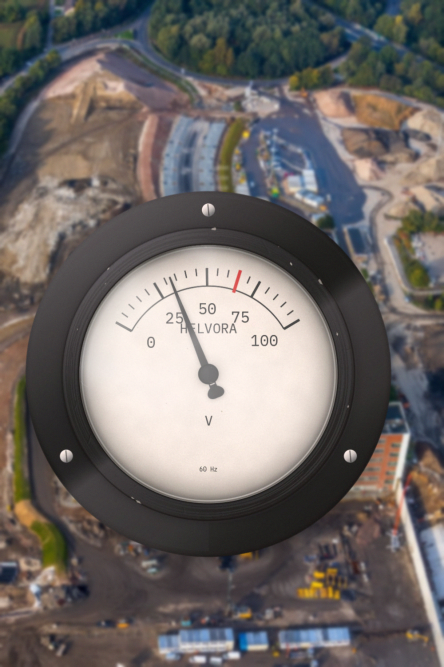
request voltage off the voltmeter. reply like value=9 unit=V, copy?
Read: value=32.5 unit=V
